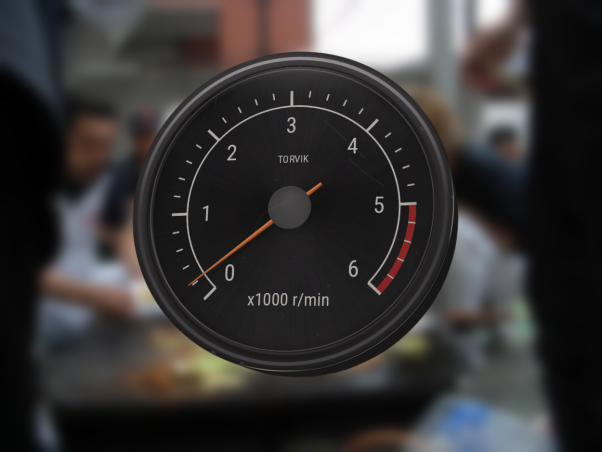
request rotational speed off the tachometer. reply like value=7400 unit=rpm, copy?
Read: value=200 unit=rpm
